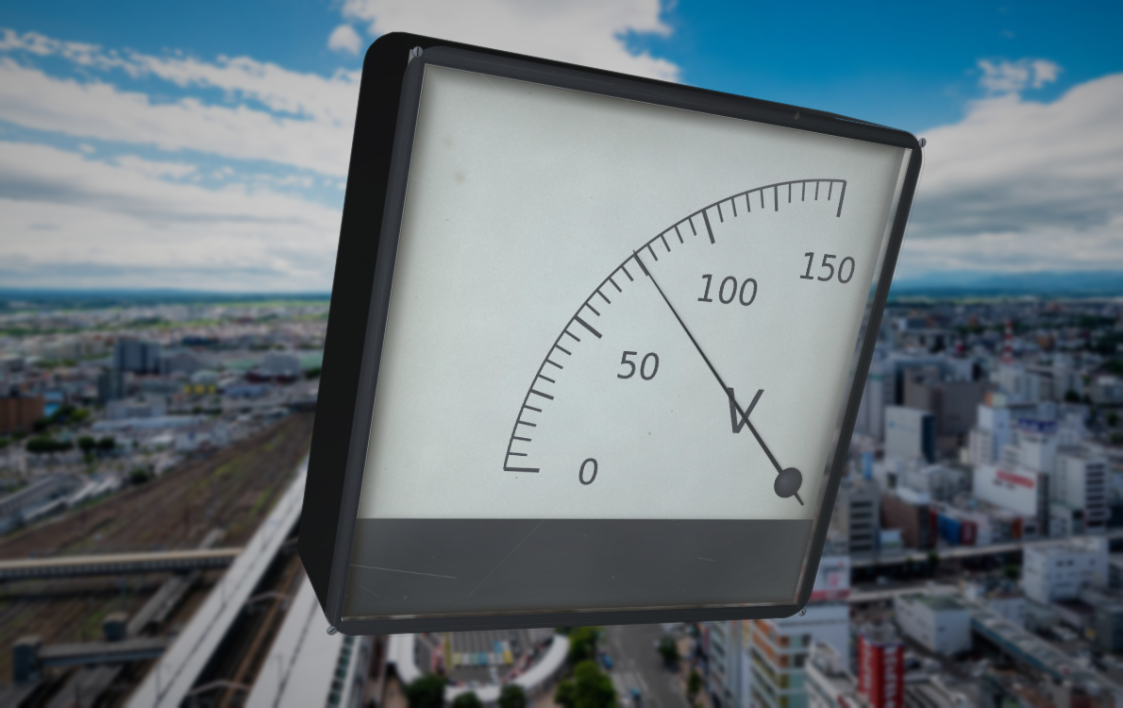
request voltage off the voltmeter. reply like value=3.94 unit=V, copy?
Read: value=75 unit=V
